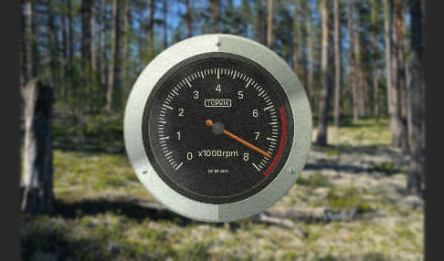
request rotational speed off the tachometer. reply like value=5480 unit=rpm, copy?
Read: value=7500 unit=rpm
